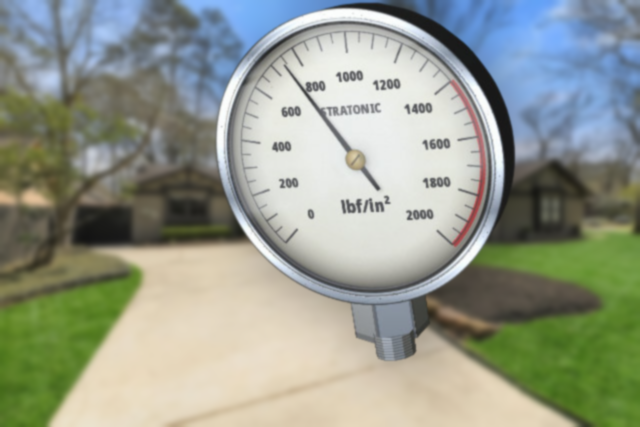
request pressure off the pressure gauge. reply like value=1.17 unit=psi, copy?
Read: value=750 unit=psi
